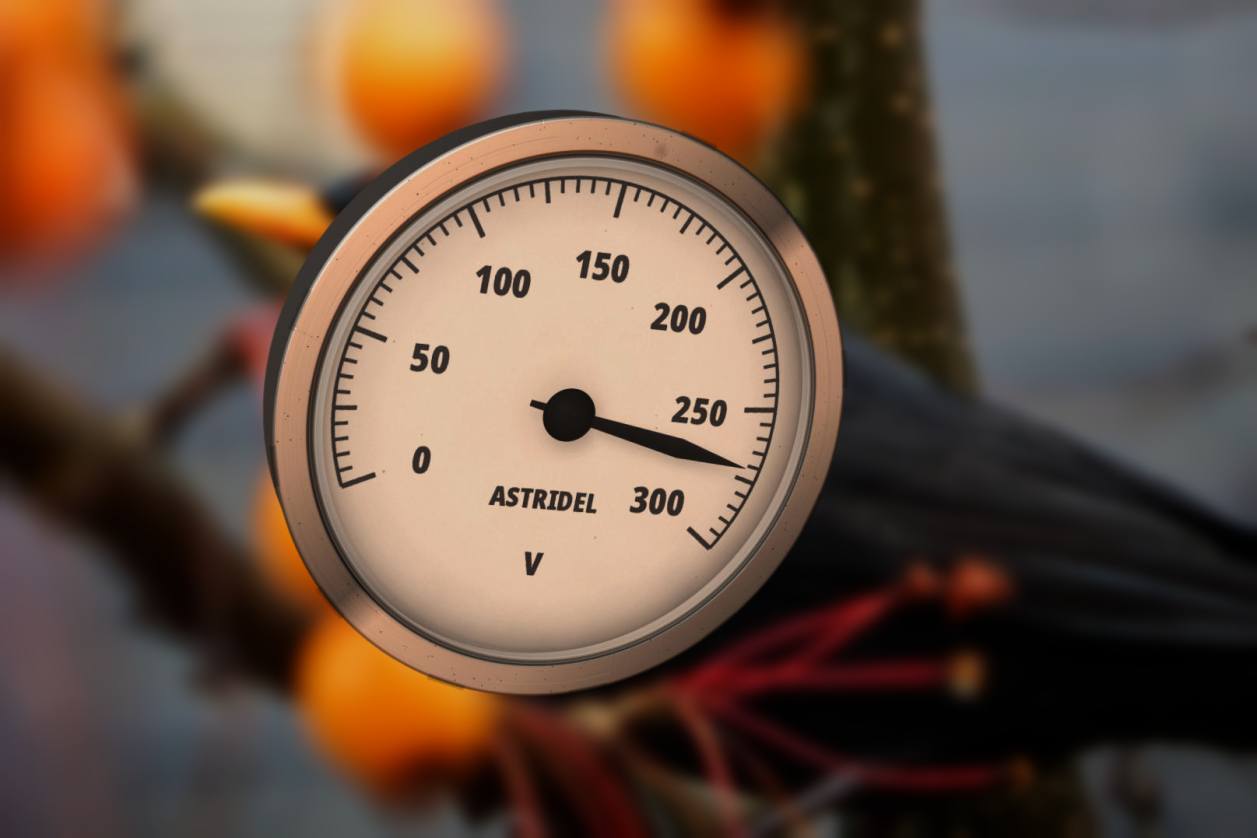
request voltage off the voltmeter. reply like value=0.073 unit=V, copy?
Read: value=270 unit=V
